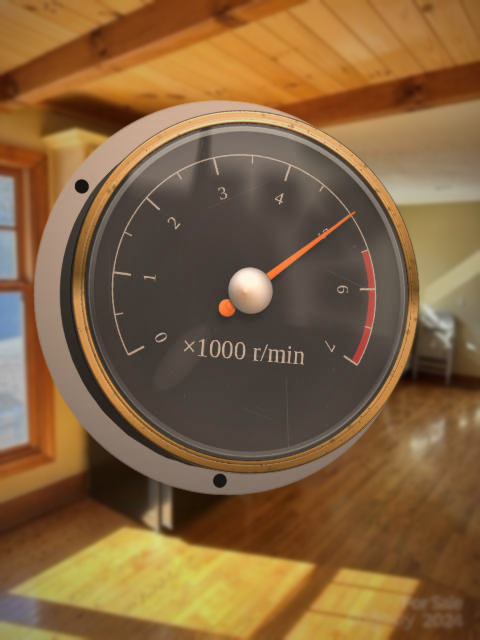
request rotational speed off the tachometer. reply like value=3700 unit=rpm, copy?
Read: value=5000 unit=rpm
